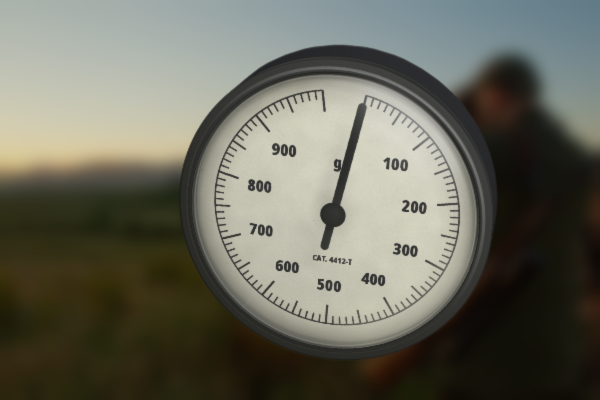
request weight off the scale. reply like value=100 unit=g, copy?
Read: value=0 unit=g
